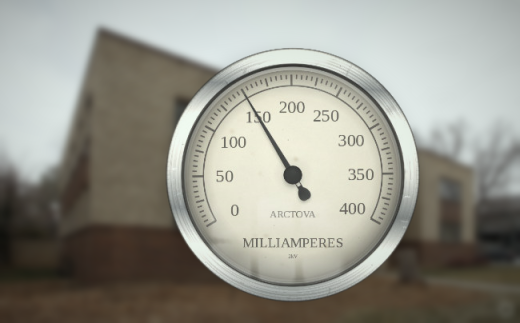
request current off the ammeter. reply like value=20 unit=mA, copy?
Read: value=150 unit=mA
